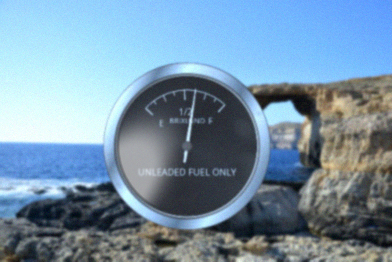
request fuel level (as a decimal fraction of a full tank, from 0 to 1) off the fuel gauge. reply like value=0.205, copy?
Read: value=0.625
